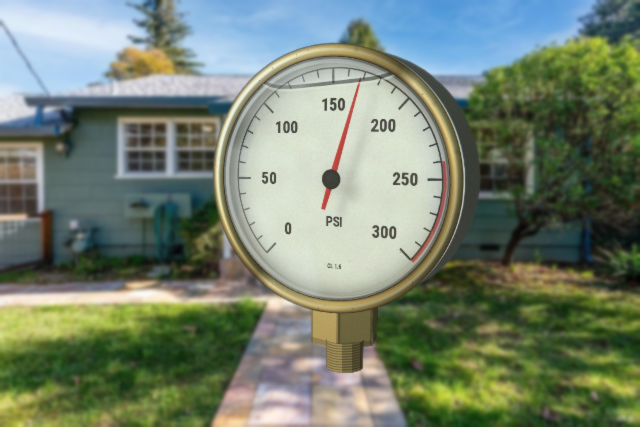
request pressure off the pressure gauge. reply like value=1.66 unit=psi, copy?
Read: value=170 unit=psi
